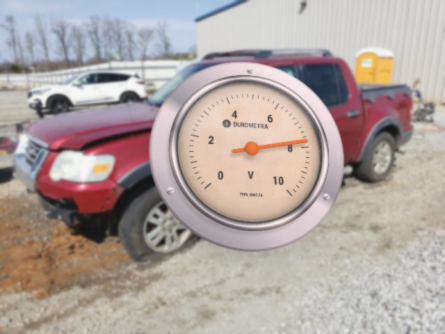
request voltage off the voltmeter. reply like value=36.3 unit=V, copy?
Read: value=7.8 unit=V
